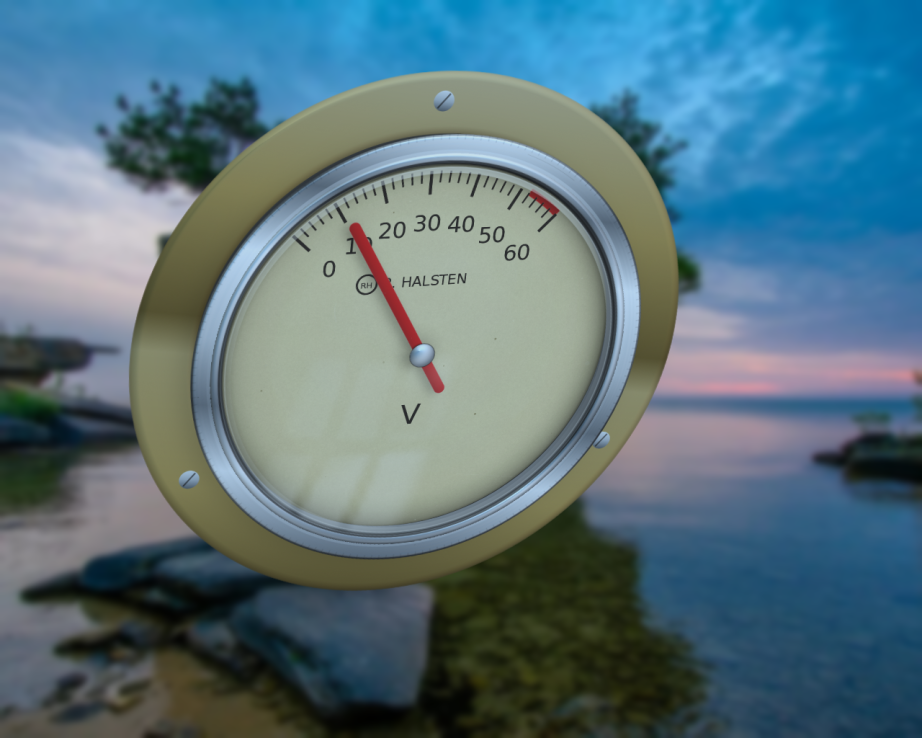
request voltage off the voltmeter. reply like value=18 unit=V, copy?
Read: value=11 unit=V
